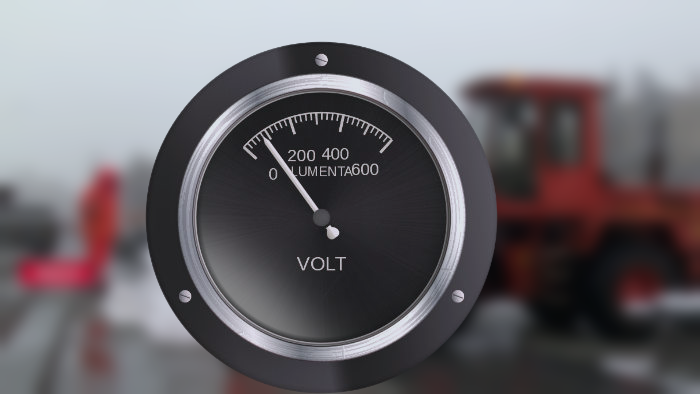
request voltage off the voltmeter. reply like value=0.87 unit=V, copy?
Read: value=80 unit=V
